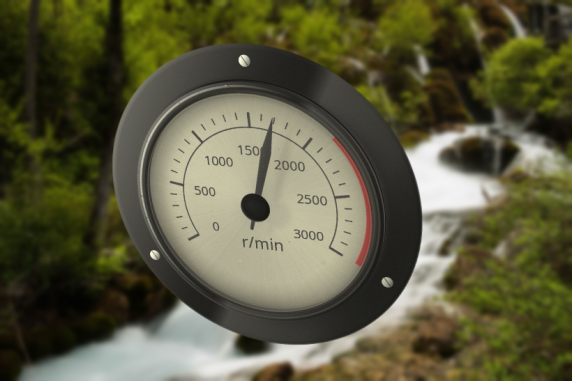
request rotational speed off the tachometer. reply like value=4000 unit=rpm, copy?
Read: value=1700 unit=rpm
